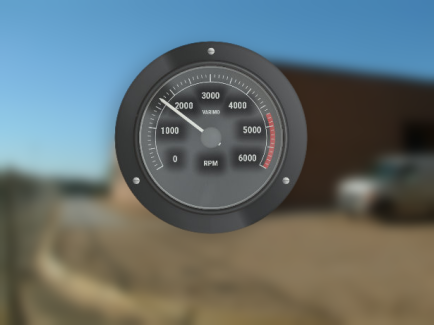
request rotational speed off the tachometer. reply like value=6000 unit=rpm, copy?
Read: value=1700 unit=rpm
